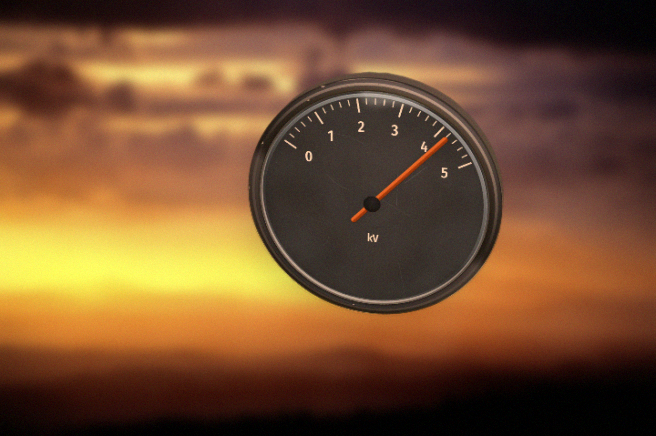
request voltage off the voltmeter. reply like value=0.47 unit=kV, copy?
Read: value=4.2 unit=kV
